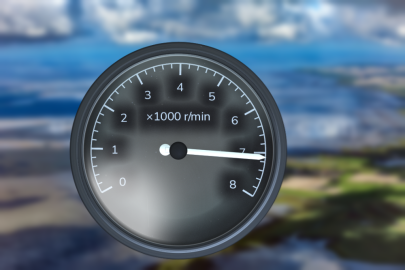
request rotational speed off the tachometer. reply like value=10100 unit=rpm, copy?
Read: value=7100 unit=rpm
